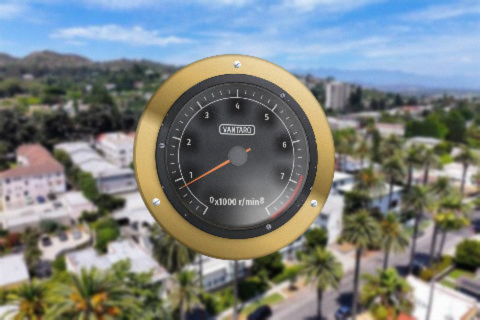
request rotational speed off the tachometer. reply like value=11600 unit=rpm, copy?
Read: value=800 unit=rpm
